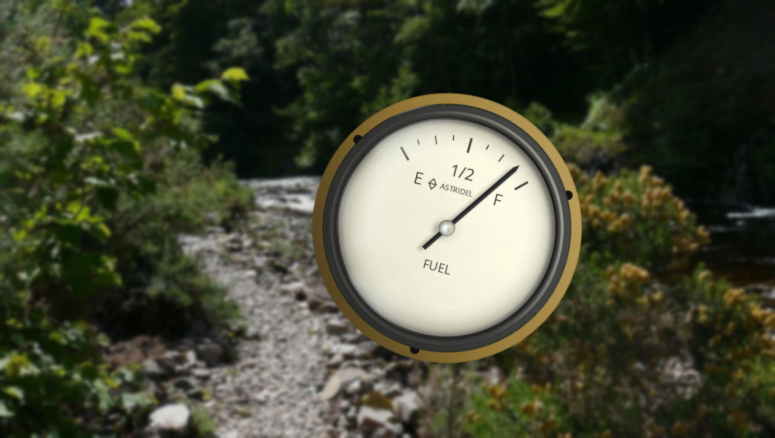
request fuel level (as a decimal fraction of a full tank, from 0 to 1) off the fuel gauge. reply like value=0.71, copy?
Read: value=0.875
